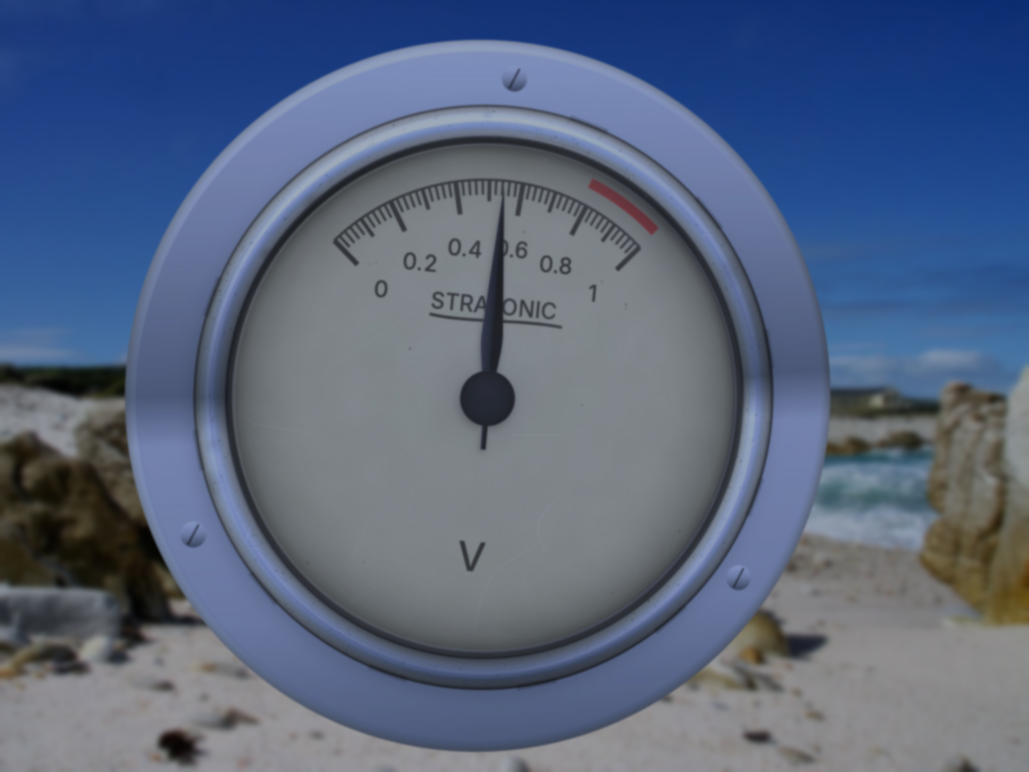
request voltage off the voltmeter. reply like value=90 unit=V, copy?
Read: value=0.54 unit=V
